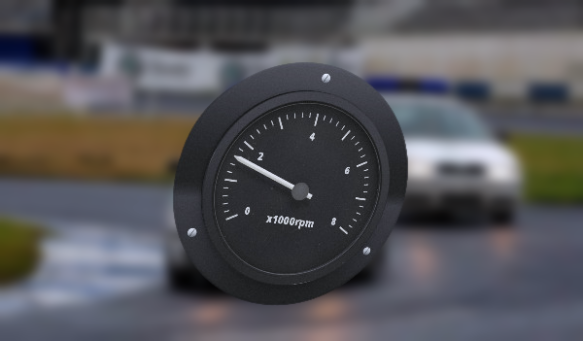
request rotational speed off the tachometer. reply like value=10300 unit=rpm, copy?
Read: value=1600 unit=rpm
